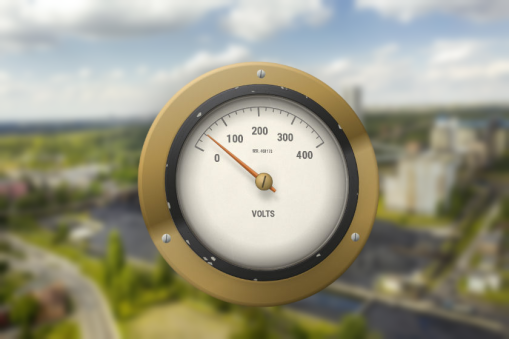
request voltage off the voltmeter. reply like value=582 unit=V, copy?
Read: value=40 unit=V
